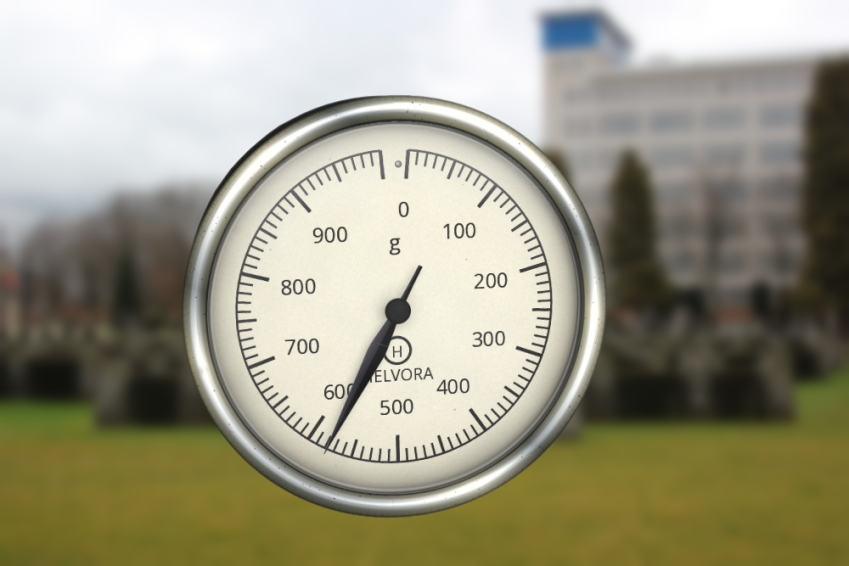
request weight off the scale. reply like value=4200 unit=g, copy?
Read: value=580 unit=g
